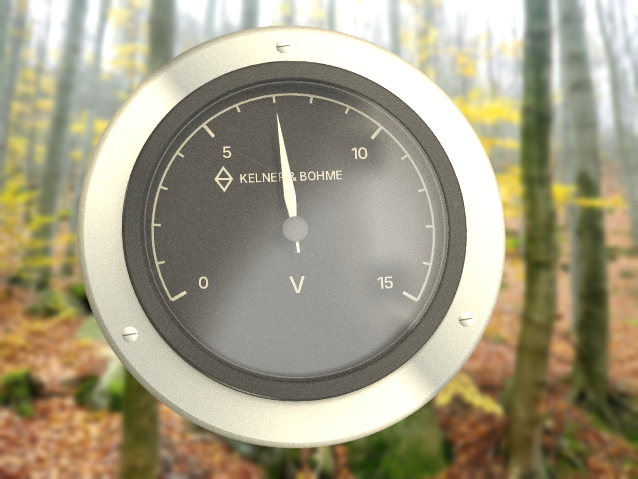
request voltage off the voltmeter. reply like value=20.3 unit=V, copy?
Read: value=7 unit=V
